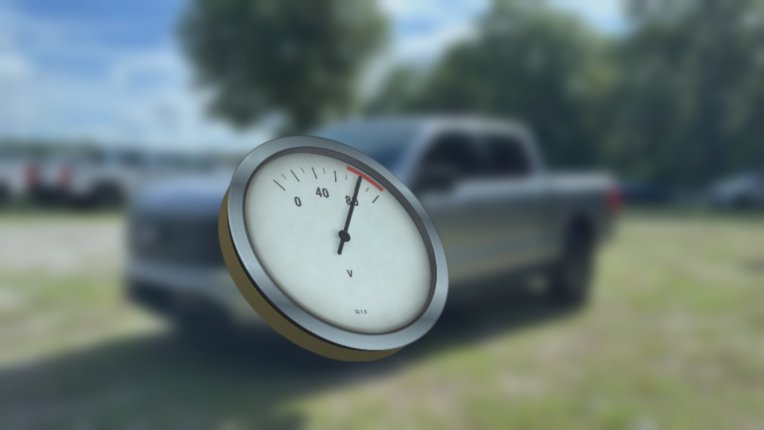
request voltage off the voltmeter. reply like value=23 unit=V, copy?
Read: value=80 unit=V
